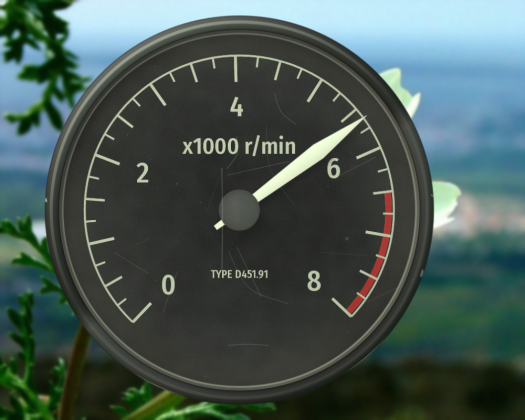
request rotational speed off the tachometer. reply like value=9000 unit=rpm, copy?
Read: value=5625 unit=rpm
